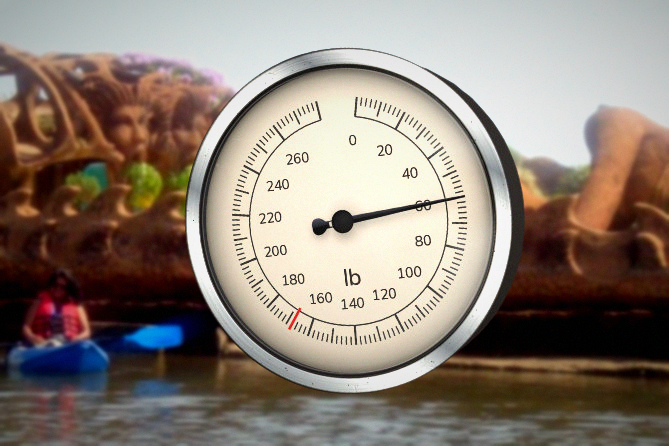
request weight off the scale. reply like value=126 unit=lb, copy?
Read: value=60 unit=lb
